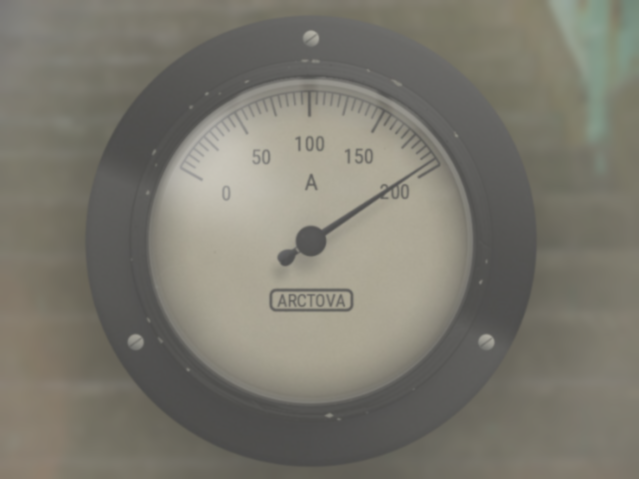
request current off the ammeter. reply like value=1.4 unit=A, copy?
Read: value=195 unit=A
